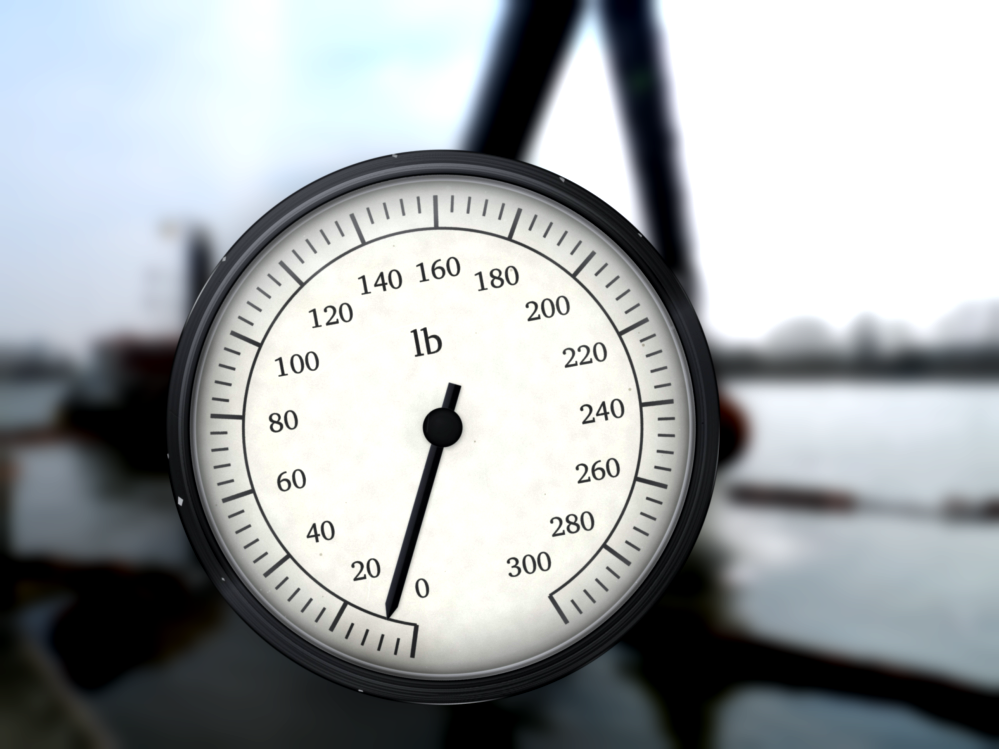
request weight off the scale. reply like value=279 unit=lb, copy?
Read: value=8 unit=lb
